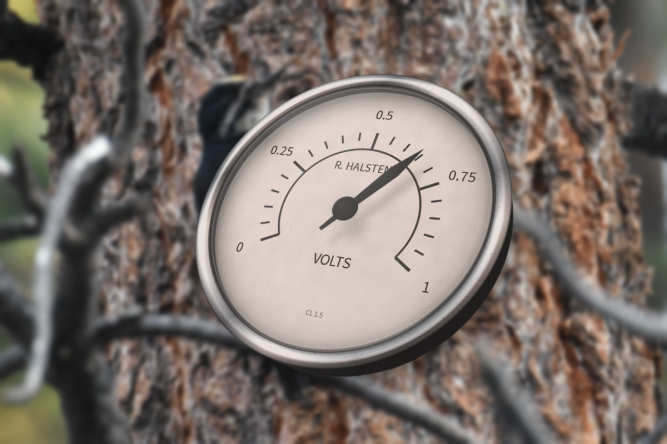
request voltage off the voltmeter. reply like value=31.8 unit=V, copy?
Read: value=0.65 unit=V
